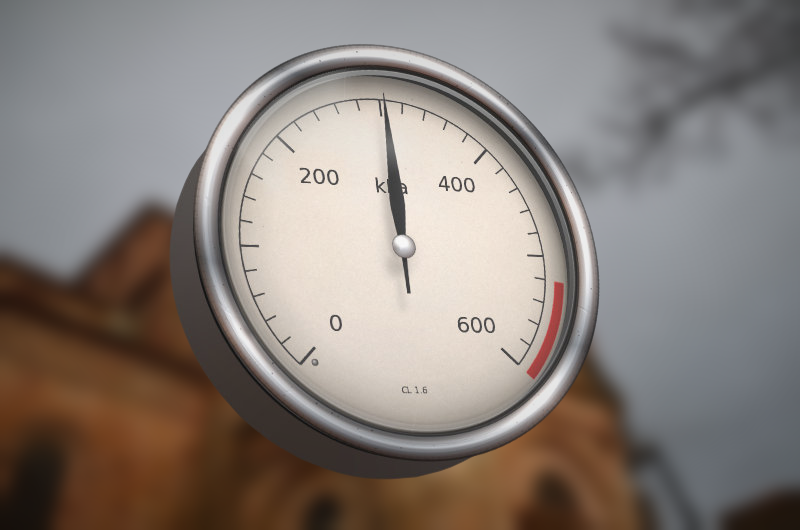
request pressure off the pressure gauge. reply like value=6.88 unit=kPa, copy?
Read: value=300 unit=kPa
